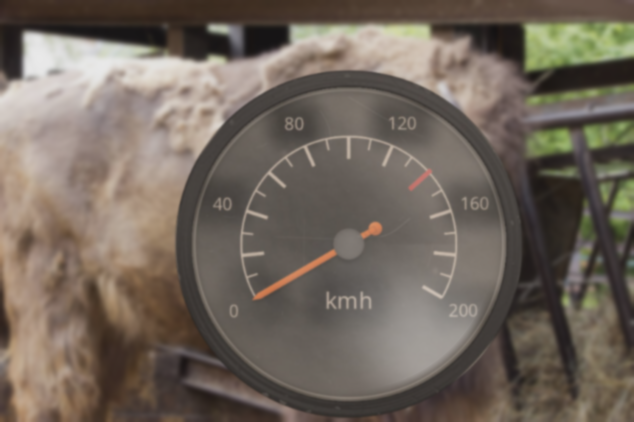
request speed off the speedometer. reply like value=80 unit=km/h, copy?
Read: value=0 unit=km/h
